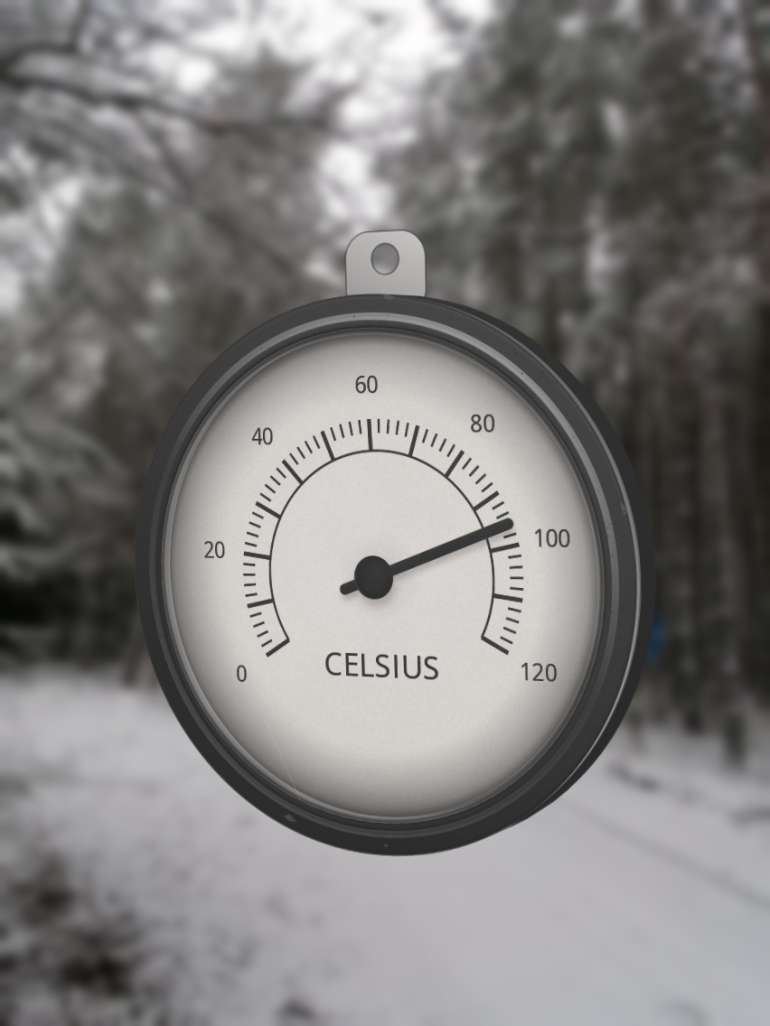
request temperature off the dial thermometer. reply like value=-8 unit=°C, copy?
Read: value=96 unit=°C
